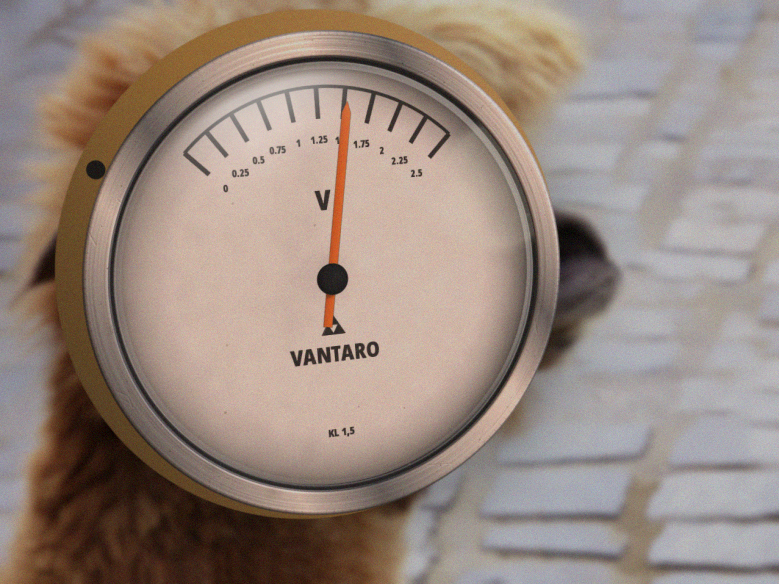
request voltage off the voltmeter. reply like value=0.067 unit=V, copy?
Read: value=1.5 unit=V
